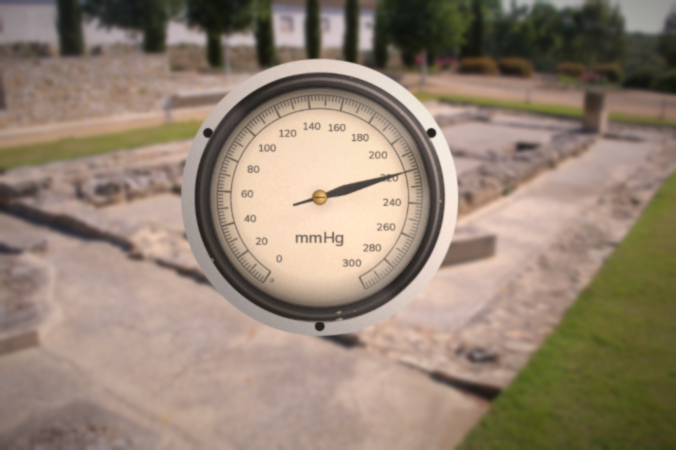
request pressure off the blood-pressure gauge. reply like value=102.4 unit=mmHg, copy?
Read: value=220 unit=mmHg
